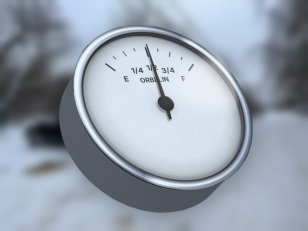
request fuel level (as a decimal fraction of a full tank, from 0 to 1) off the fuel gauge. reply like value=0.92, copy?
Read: value=0.5
